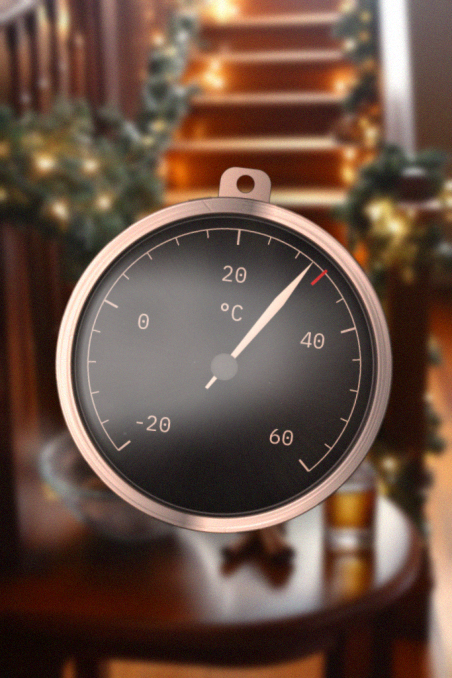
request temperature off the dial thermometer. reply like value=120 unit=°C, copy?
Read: value=30 unit=°C
